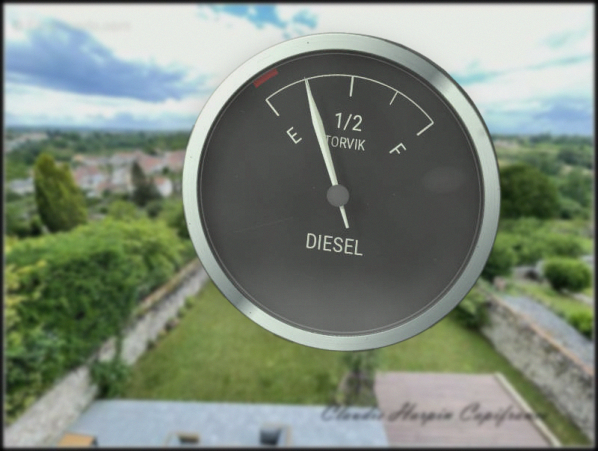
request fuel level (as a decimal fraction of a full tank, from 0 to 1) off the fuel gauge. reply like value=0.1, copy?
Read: value=0.25
